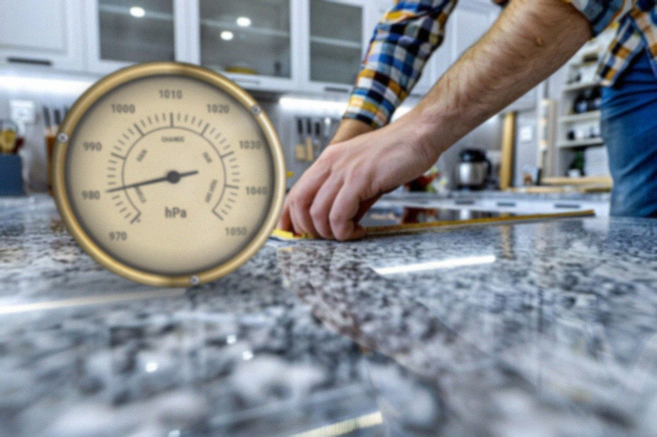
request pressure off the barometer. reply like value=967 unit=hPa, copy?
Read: value=980 unit=hPa
